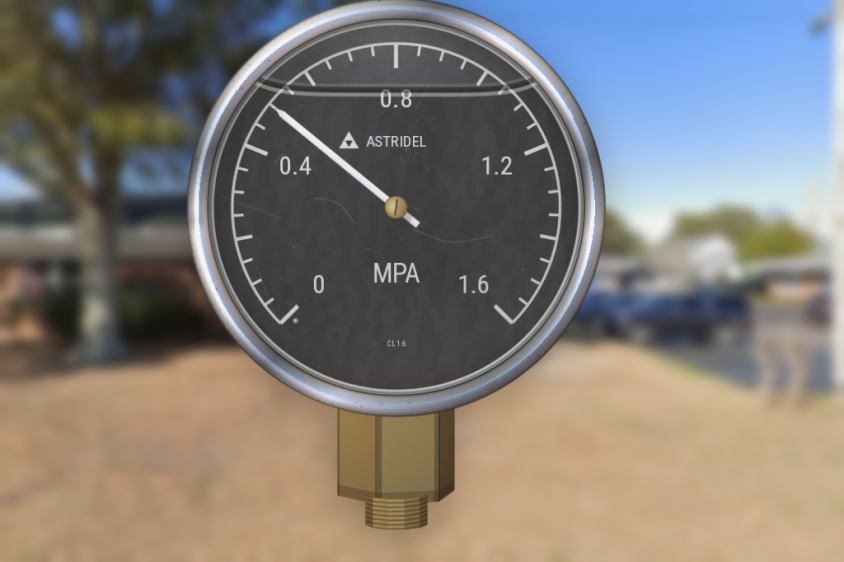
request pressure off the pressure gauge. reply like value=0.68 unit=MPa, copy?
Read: value=0.5 unit=MPa
